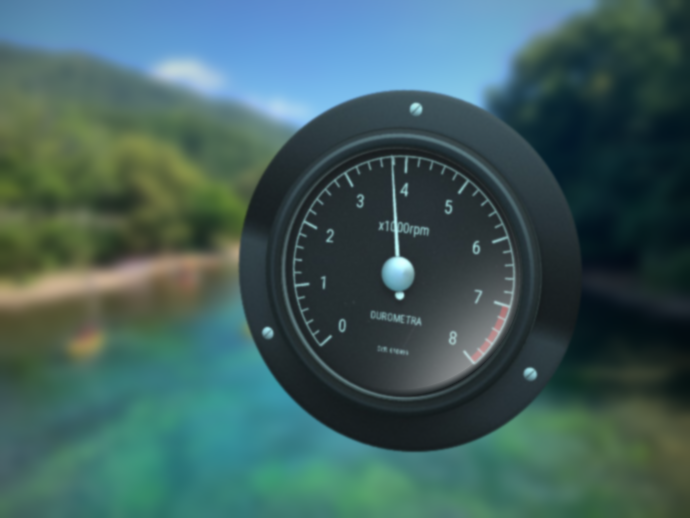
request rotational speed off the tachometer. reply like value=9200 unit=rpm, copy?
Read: value=3800 unit=rpm
